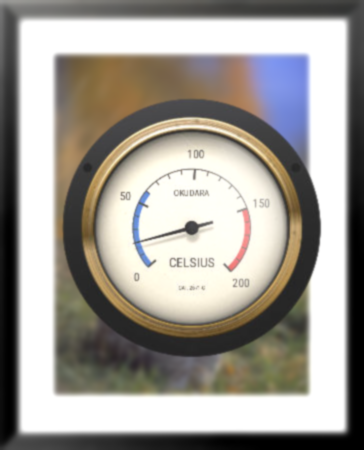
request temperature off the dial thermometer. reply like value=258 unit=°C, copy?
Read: value=20 unit=°C
